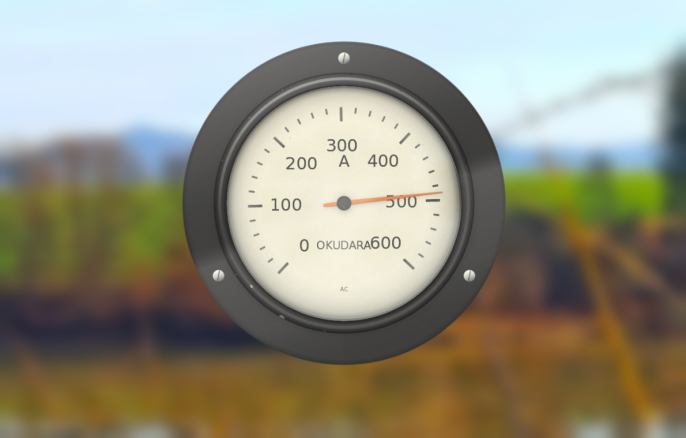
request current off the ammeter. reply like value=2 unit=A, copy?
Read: value=490 unit=A
